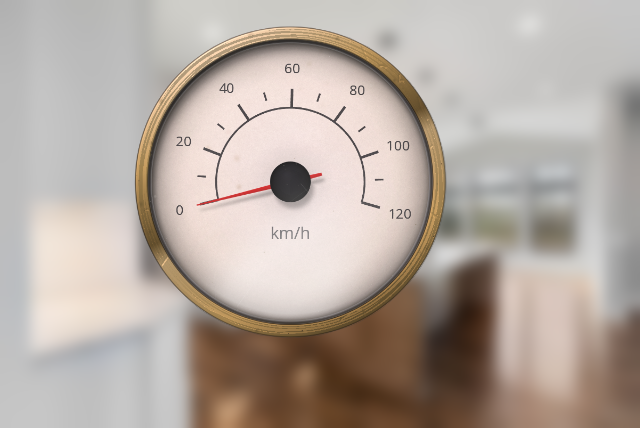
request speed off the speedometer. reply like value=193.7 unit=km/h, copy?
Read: value=0 unit=km/h
